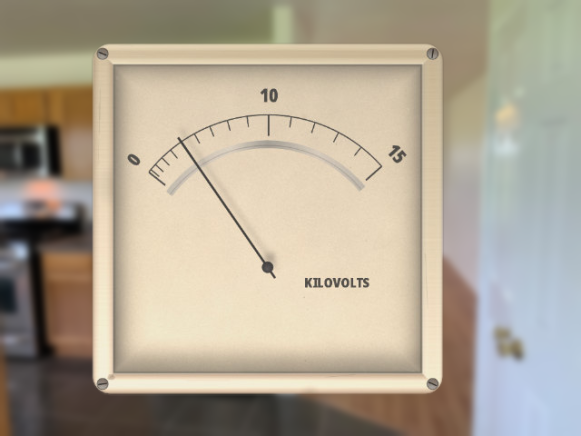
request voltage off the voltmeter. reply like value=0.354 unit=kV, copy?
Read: value=5 unit=kV
